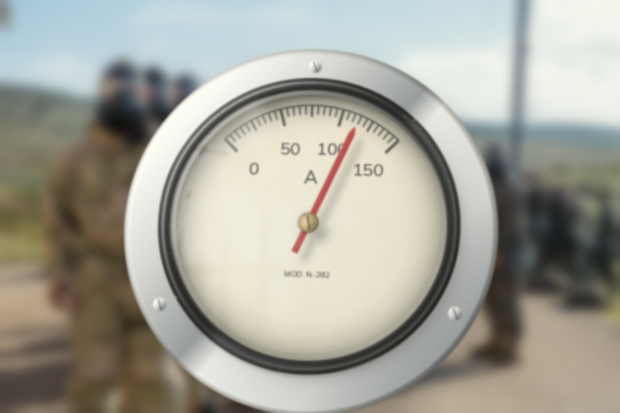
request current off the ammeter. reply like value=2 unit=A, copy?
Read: value=115 unit=A
